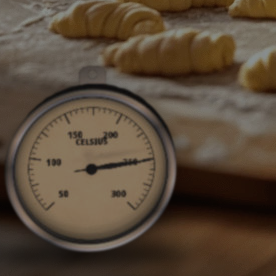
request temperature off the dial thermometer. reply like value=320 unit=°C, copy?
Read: value=250 unit=°C
